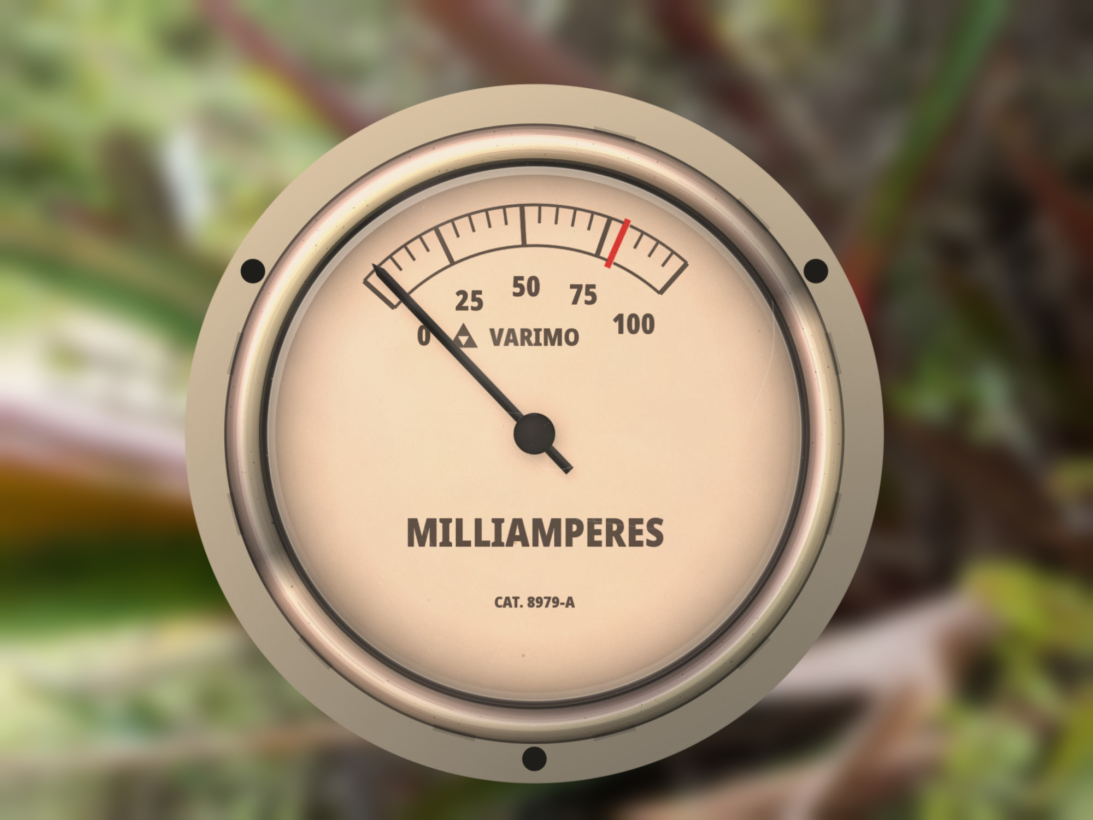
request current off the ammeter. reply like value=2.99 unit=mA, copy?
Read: value=5 unit=mA
